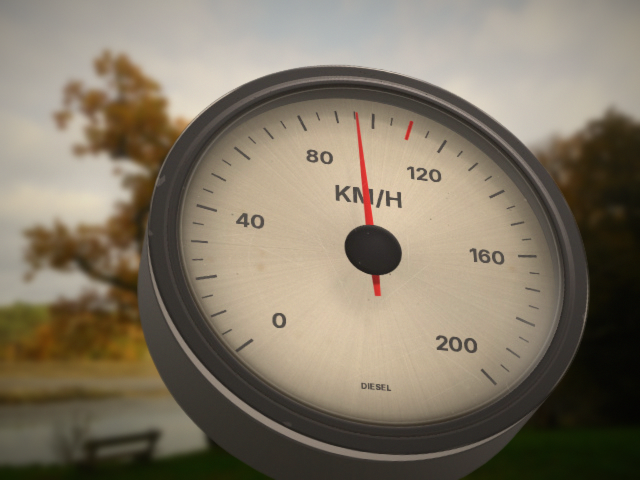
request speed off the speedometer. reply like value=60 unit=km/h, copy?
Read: value=95 unit=km/h
